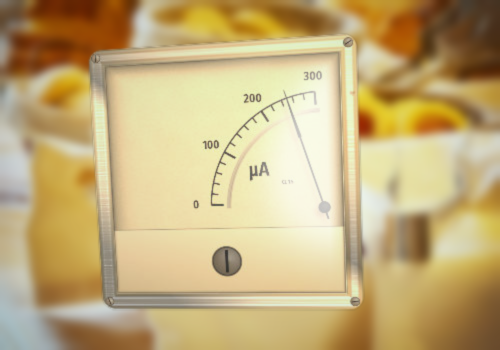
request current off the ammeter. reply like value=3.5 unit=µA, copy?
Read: value=250 unit=µA
